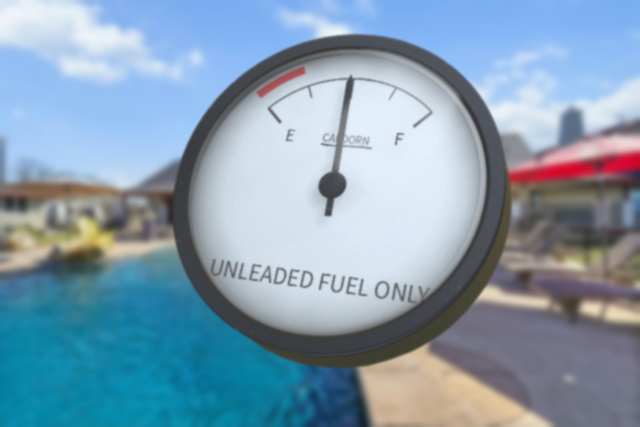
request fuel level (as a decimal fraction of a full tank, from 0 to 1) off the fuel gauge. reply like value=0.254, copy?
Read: value=0.5
